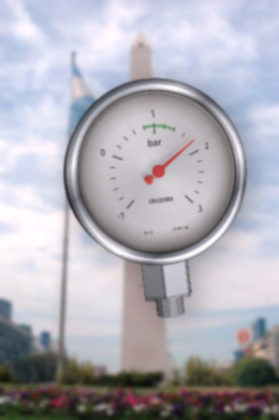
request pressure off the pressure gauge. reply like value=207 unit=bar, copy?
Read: value=1.8 unit=bar
